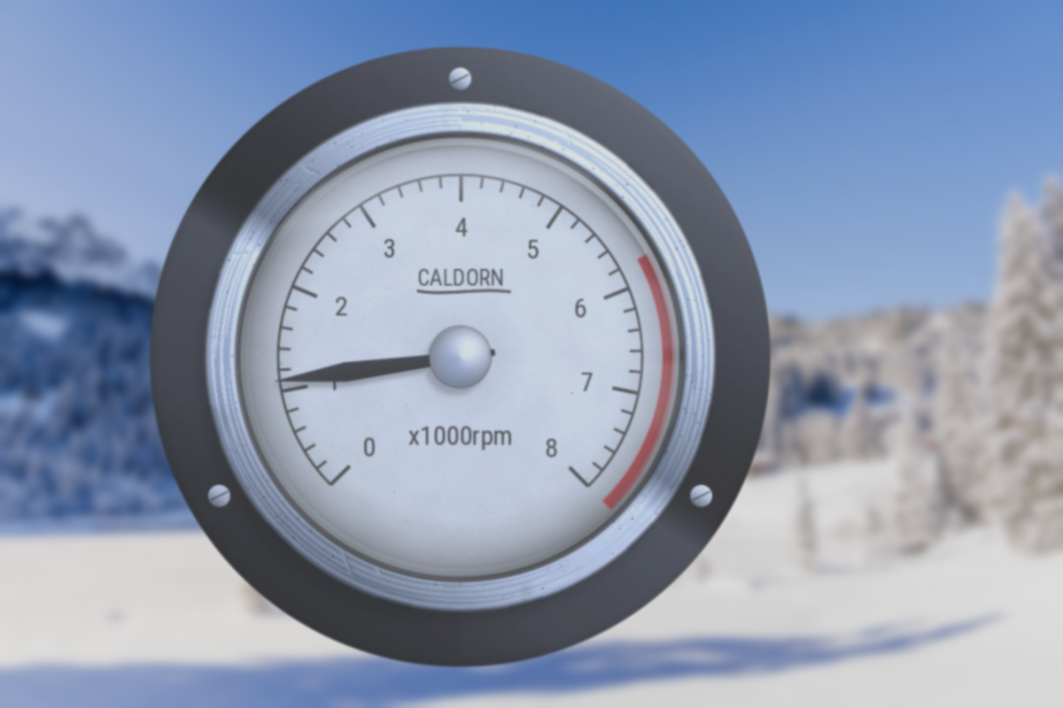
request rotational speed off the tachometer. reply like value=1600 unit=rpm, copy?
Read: value=1100 unit=rpm
